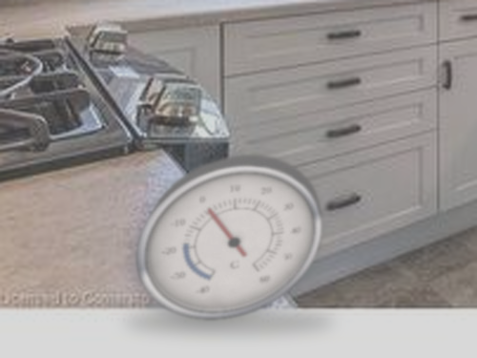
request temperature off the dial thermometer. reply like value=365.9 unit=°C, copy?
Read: value=0 unit=°C
